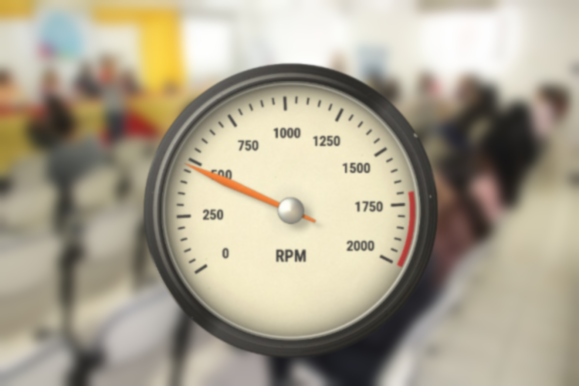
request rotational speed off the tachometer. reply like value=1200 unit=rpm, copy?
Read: value=475 unit=rpm
